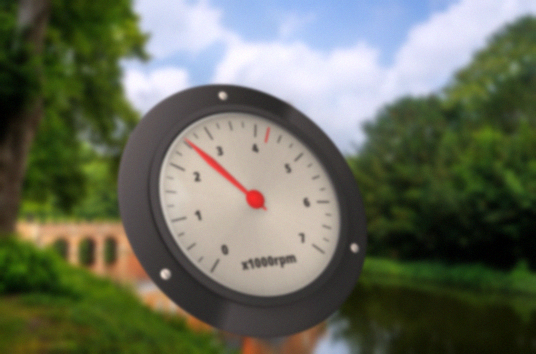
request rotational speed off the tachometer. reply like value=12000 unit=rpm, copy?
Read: value=2500 unit=rpm
